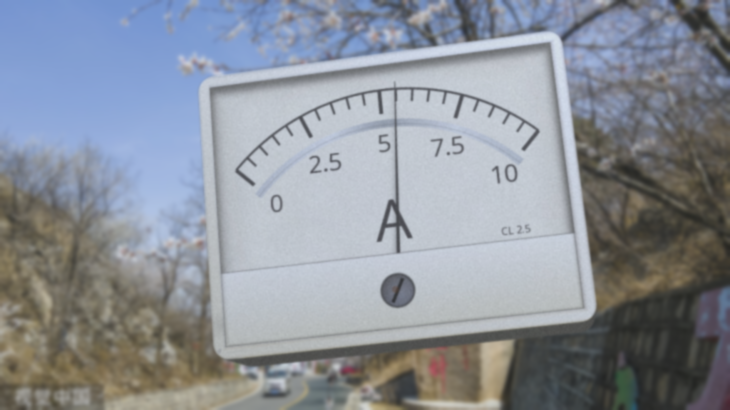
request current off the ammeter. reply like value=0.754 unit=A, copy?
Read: value=5.5 unit=A
